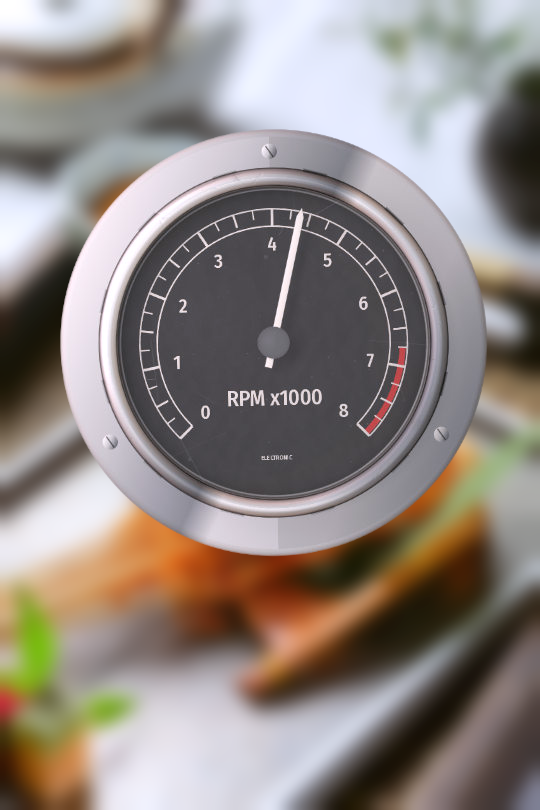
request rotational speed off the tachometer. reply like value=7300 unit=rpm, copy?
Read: value=4375 unit=rpm
